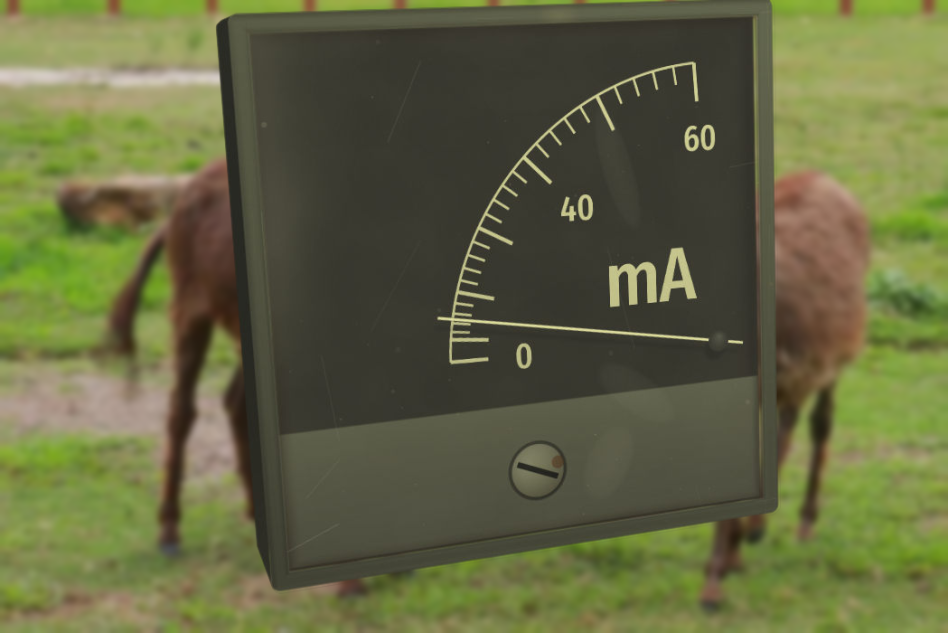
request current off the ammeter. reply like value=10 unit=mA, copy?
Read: value=15 unit=mA
